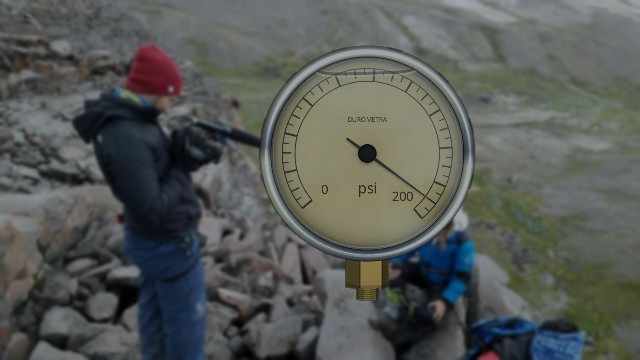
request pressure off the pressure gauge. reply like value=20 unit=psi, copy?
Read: value=190 unit=psi
